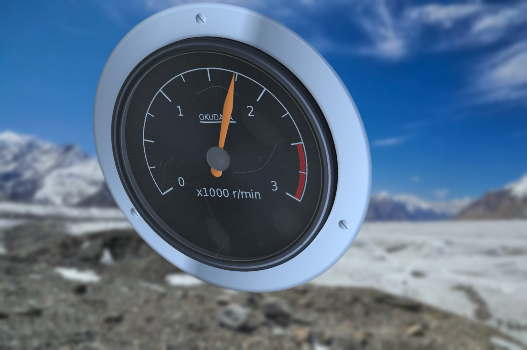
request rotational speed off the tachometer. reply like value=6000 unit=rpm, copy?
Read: value=1750 unit=rpm
